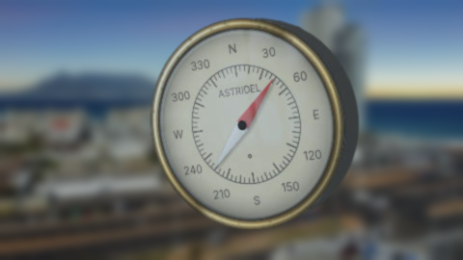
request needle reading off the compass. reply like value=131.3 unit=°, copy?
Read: value=45 unit=°
